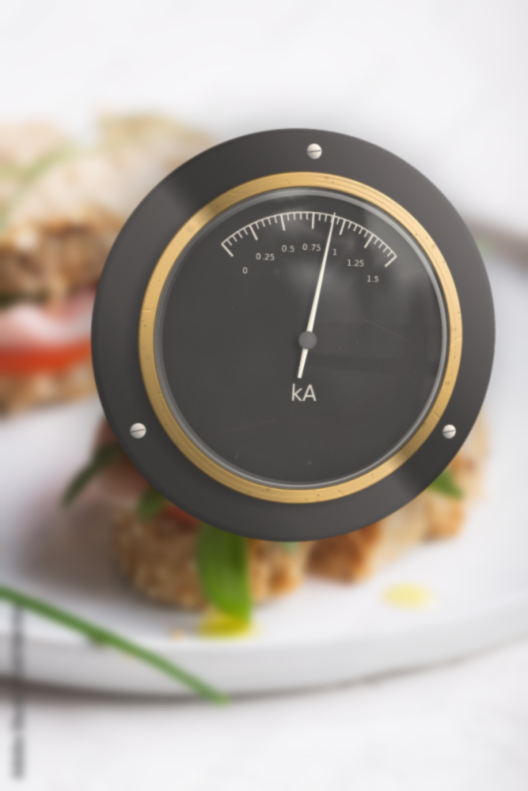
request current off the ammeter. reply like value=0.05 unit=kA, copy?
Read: value=0.9 unit=kA
